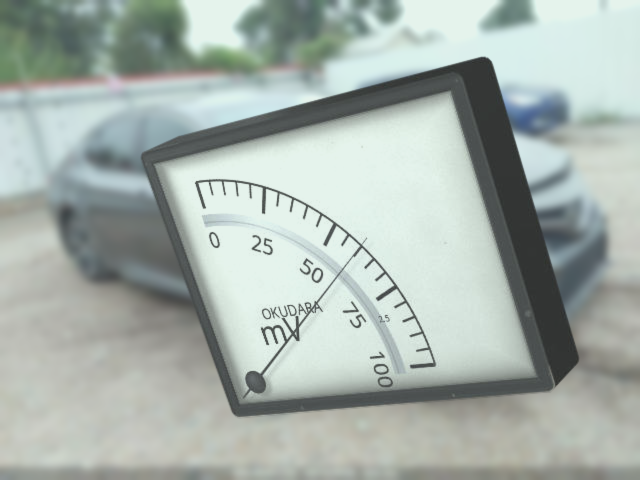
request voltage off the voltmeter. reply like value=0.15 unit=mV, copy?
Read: value=60 unit=mV
